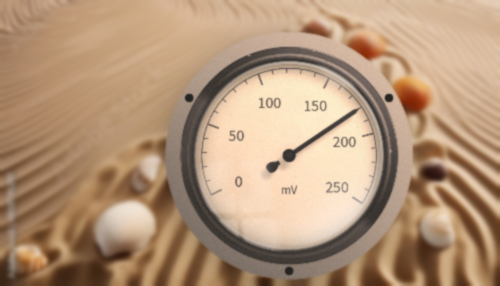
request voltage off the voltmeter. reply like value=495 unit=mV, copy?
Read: value=180 unit=mV
